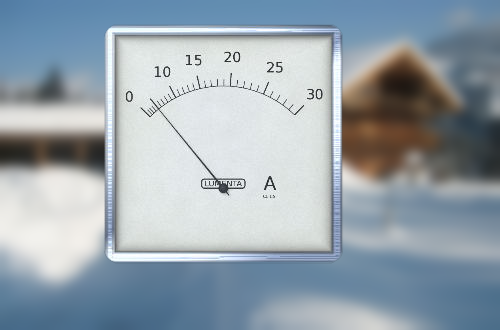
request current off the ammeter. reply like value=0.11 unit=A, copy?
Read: value=5 unit=A
